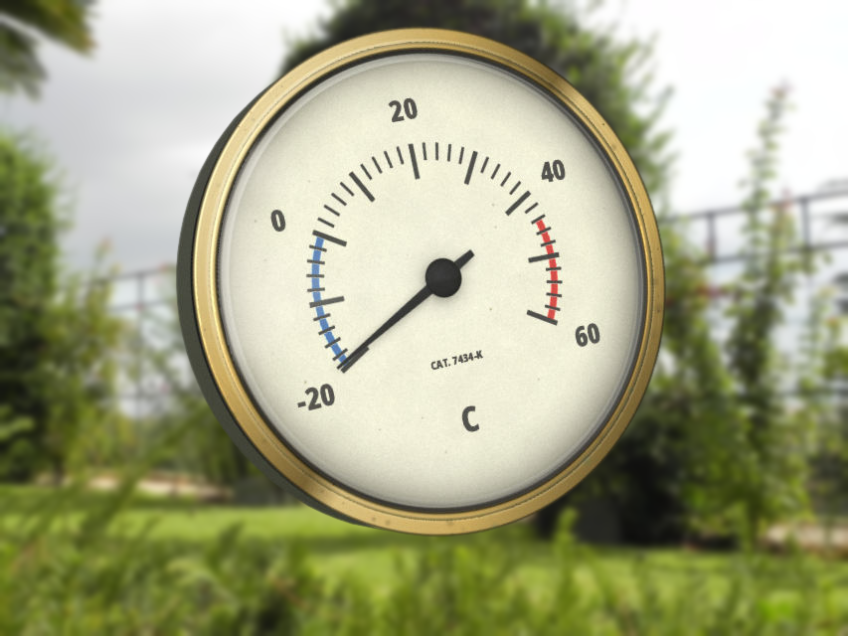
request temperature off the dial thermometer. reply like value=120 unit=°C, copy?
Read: value=-19 unit=°C
